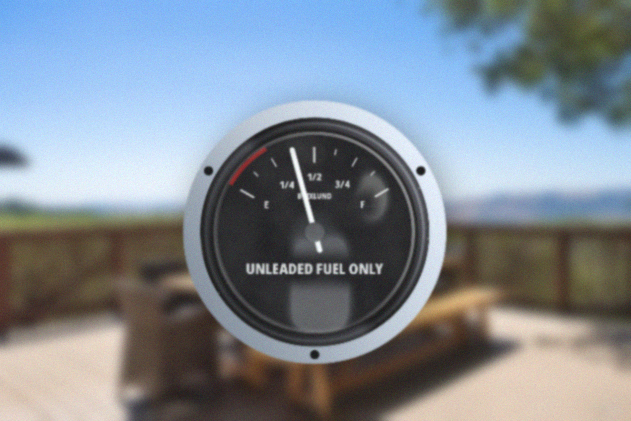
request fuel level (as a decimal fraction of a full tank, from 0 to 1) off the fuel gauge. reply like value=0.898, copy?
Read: value=0.375
